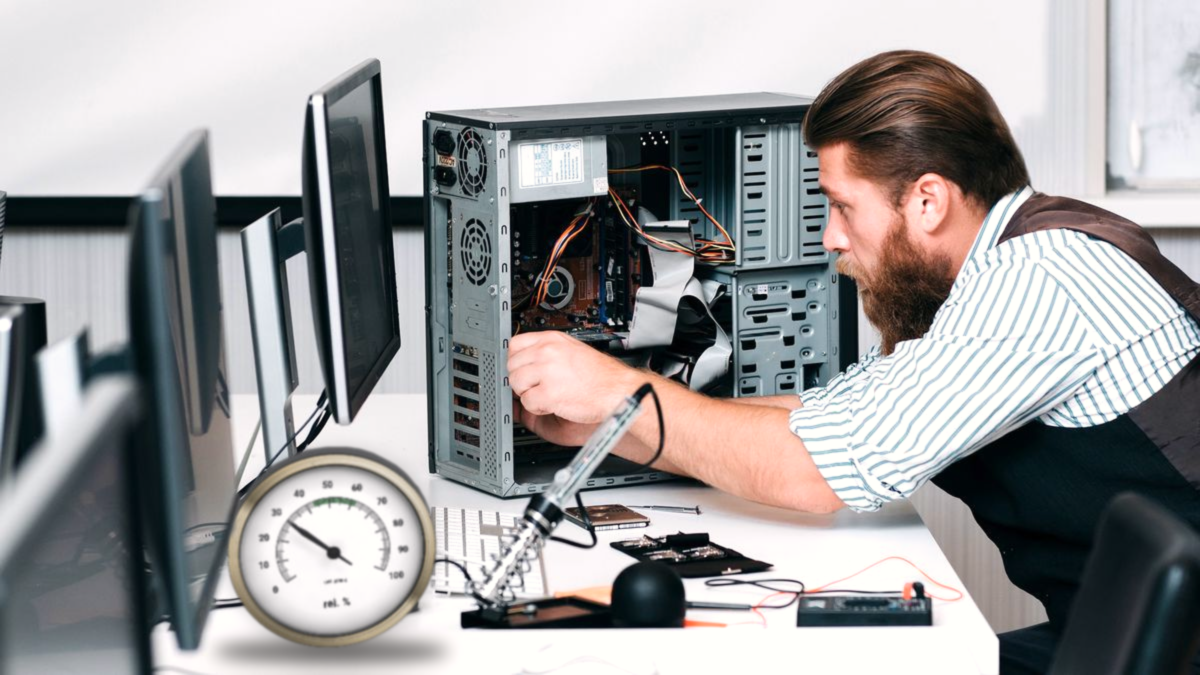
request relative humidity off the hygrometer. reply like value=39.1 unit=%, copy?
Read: value=30 unit=%
